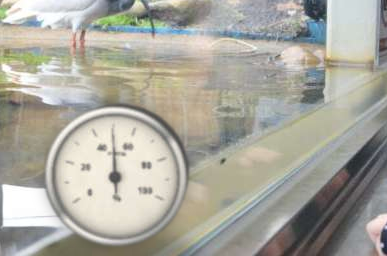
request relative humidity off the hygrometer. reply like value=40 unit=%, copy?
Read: value=50 unit=%
